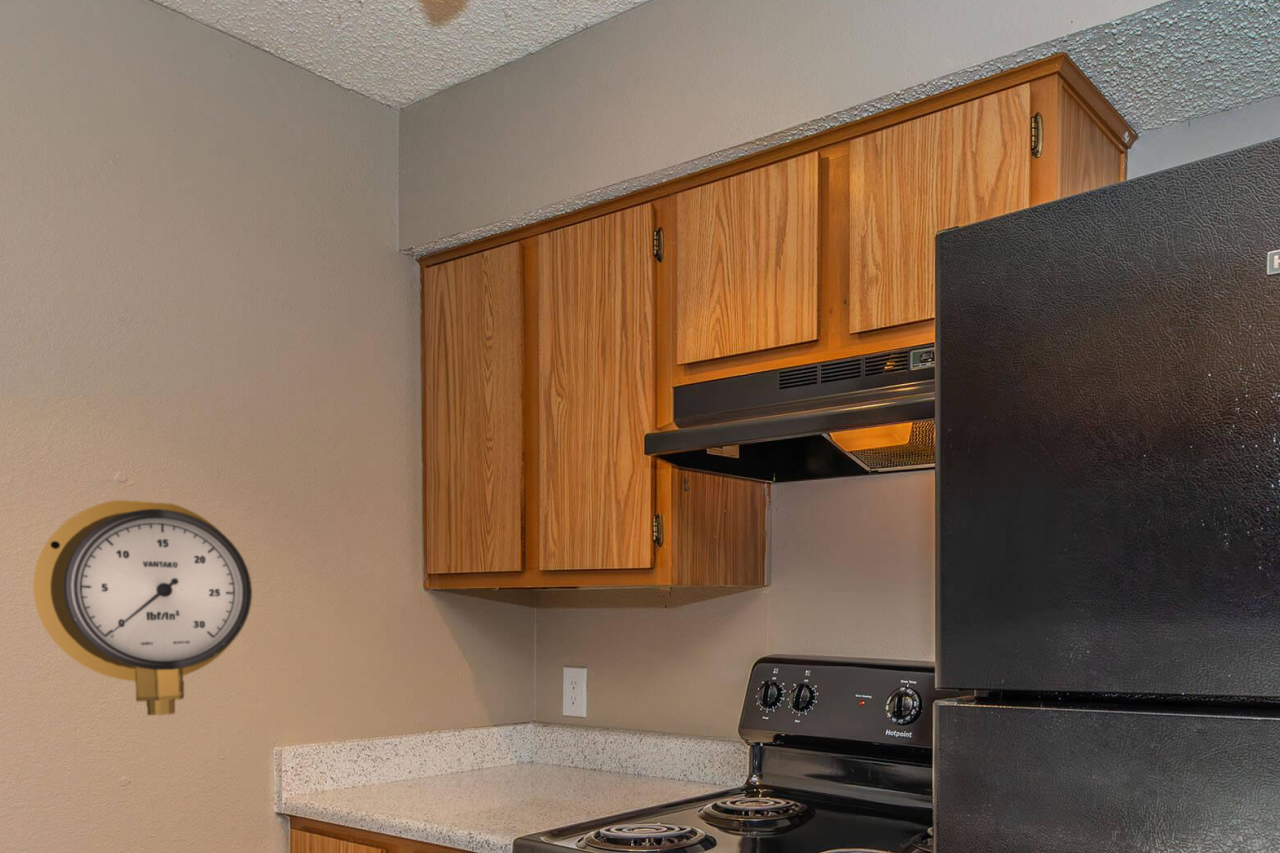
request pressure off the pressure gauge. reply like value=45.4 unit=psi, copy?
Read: value=0 unit=psi
